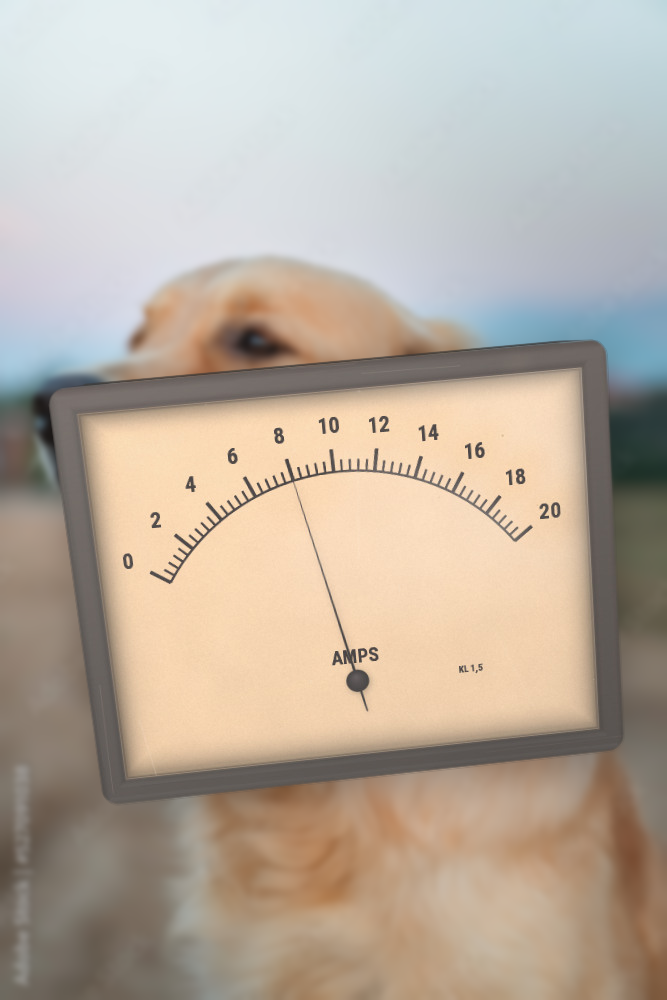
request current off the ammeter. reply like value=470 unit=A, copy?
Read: value=8 unit=A
